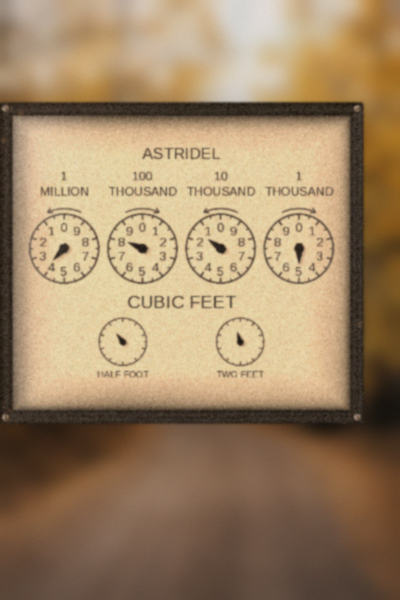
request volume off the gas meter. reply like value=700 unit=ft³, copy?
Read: value=381500 unit=ft³
